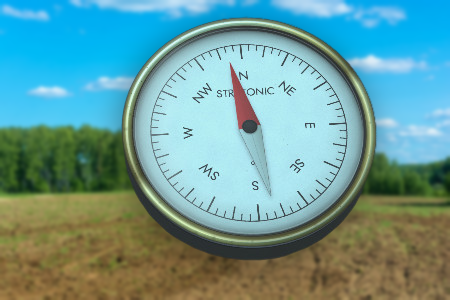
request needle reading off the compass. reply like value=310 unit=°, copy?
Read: value=350 unit=°
